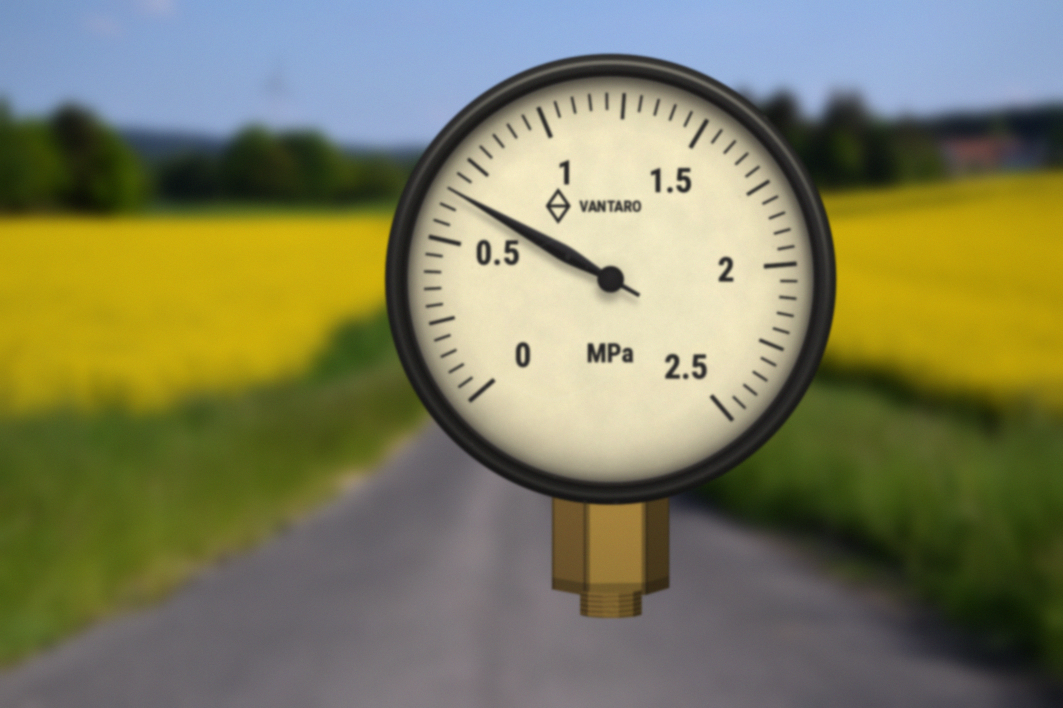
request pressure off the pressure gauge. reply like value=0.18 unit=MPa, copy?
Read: value=0.65 unit=MPa
